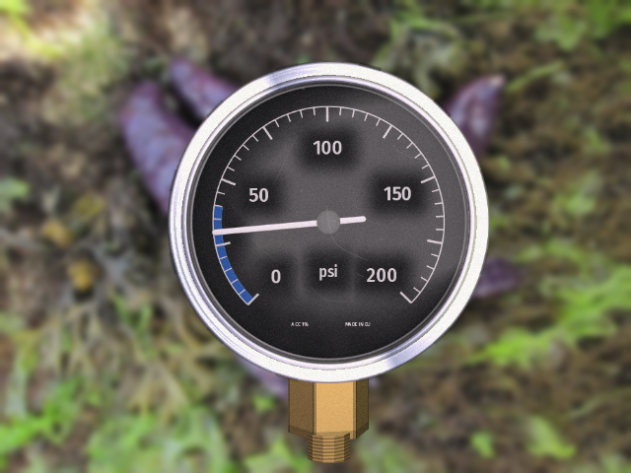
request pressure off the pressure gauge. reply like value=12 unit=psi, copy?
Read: value=30 unit=psi
